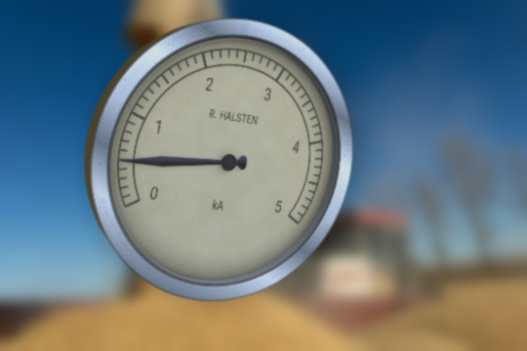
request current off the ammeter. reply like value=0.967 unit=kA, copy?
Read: value=0.5 unit=kA
